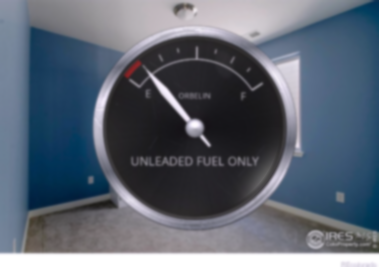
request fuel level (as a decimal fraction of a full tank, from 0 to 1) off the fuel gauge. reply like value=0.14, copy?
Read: value=0.125
